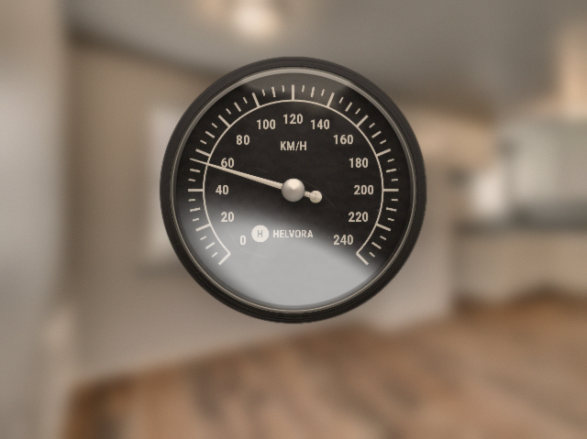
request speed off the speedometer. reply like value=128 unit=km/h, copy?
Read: value=55 unit=km/h
